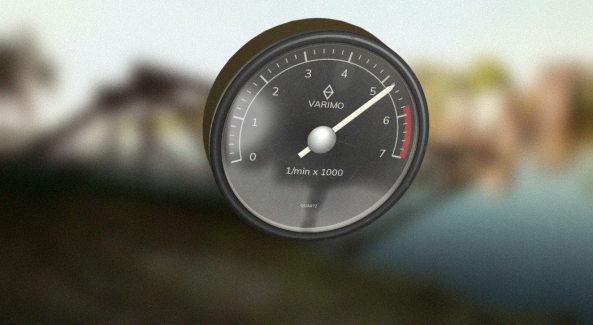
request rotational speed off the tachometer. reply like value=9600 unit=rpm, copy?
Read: value=5200 unit=rpm
